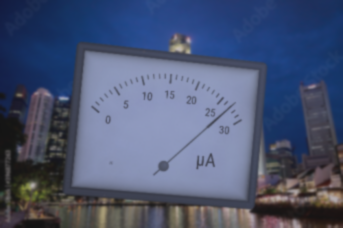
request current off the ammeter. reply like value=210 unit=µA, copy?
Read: value=27 unit=µA
